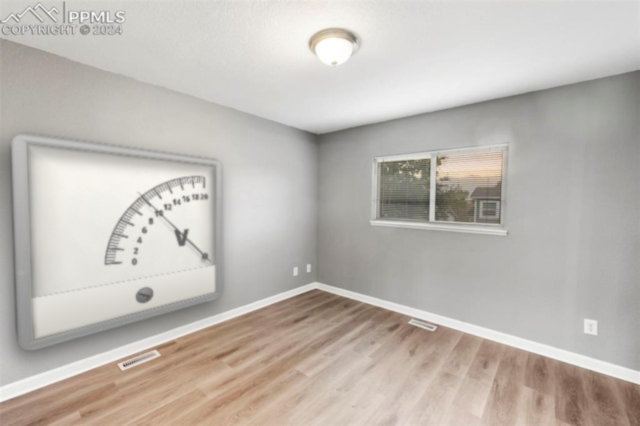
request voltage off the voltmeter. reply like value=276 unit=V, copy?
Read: value=10 unit=V
